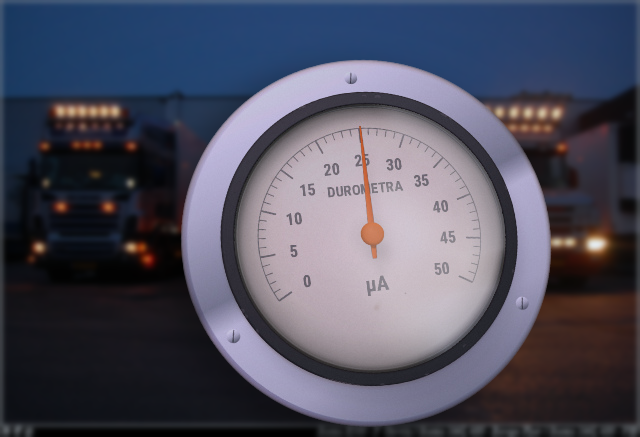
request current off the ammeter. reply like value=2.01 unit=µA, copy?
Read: value=25 unit=µA
